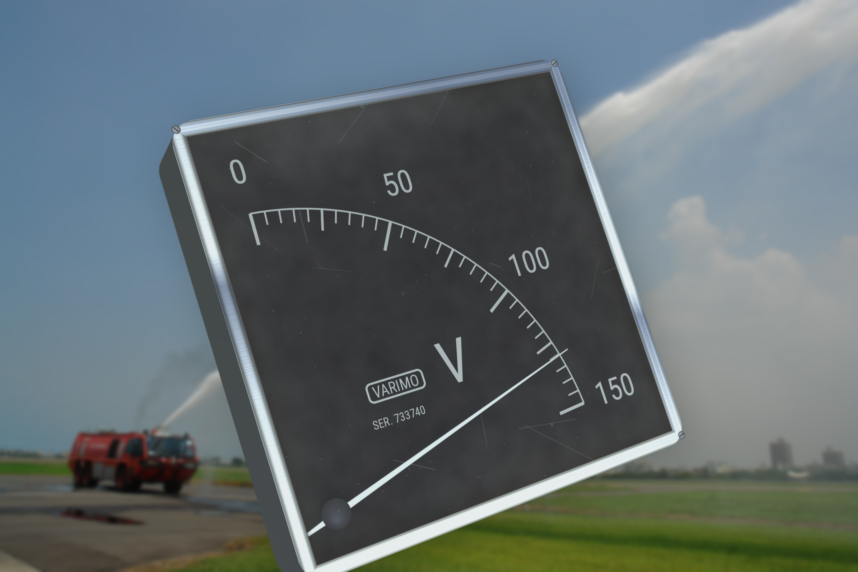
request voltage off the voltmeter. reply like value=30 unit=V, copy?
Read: value=130 unit=V
